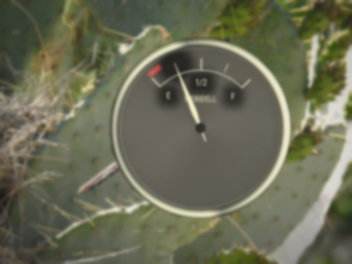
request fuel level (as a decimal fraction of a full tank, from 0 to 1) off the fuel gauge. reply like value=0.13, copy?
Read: value=0.25
